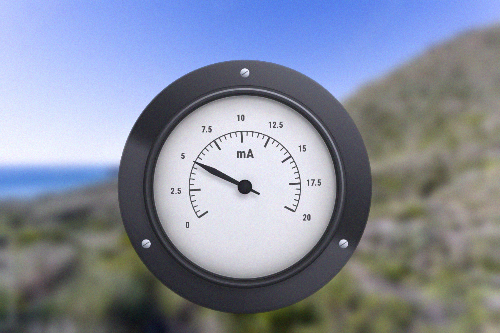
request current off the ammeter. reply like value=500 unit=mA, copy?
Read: value=5 unit=mA
